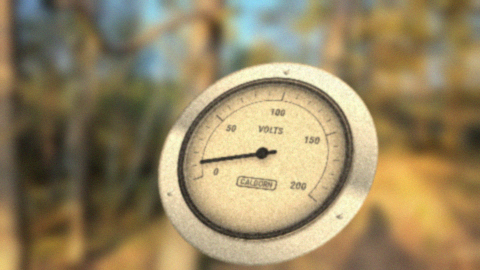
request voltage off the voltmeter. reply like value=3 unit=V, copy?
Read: value=10 unit=V
